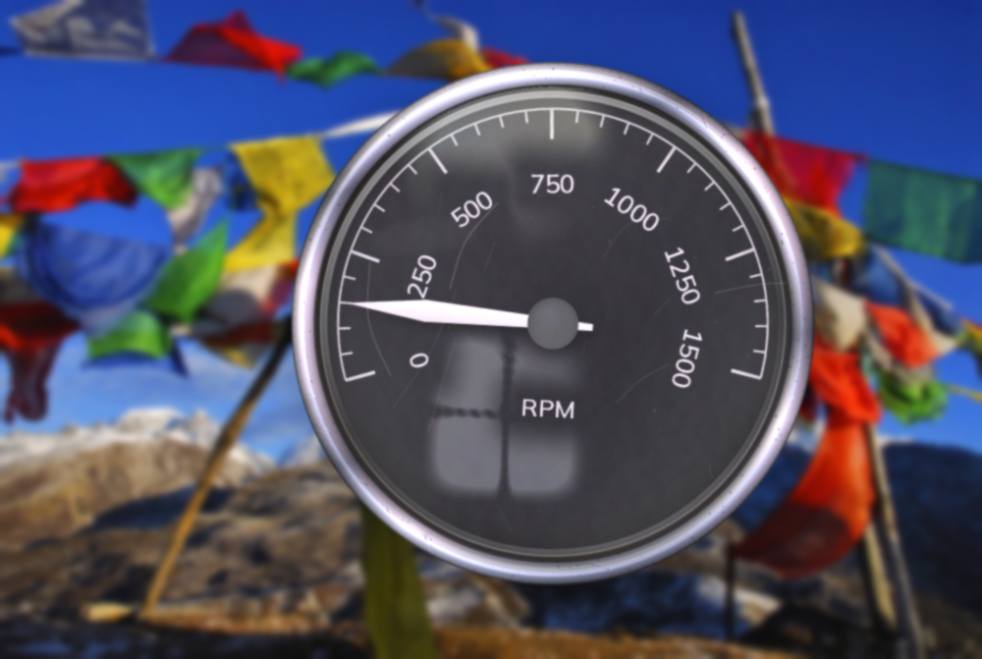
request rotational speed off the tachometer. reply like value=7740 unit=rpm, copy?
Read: value=150 unit=rpm
